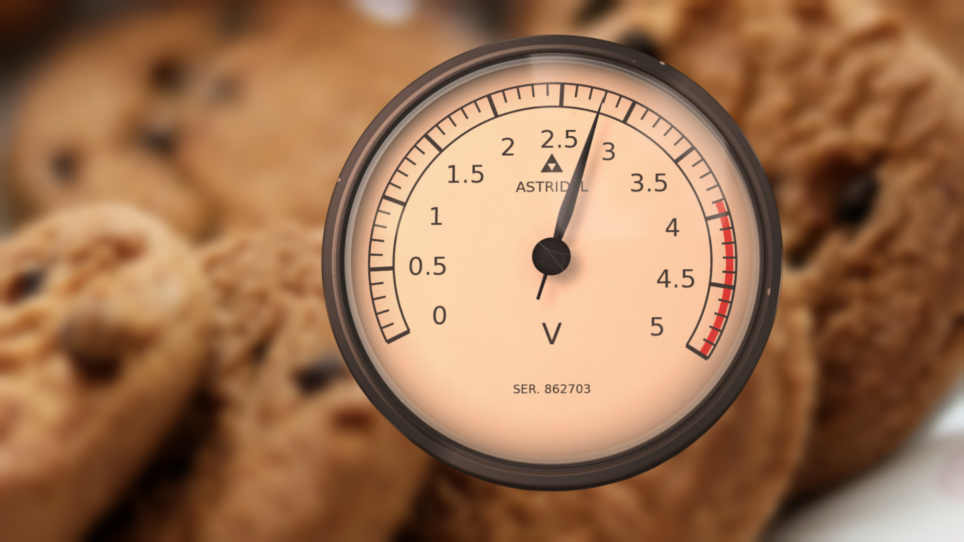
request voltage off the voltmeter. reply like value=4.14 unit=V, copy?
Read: value=2.8 unit=V
